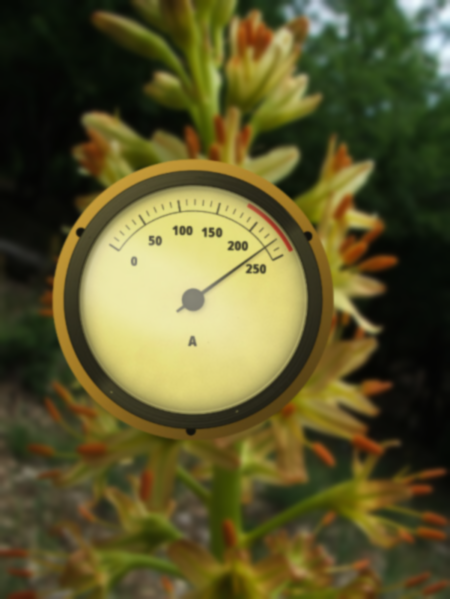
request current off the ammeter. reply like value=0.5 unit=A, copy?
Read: value=230 unit=A
